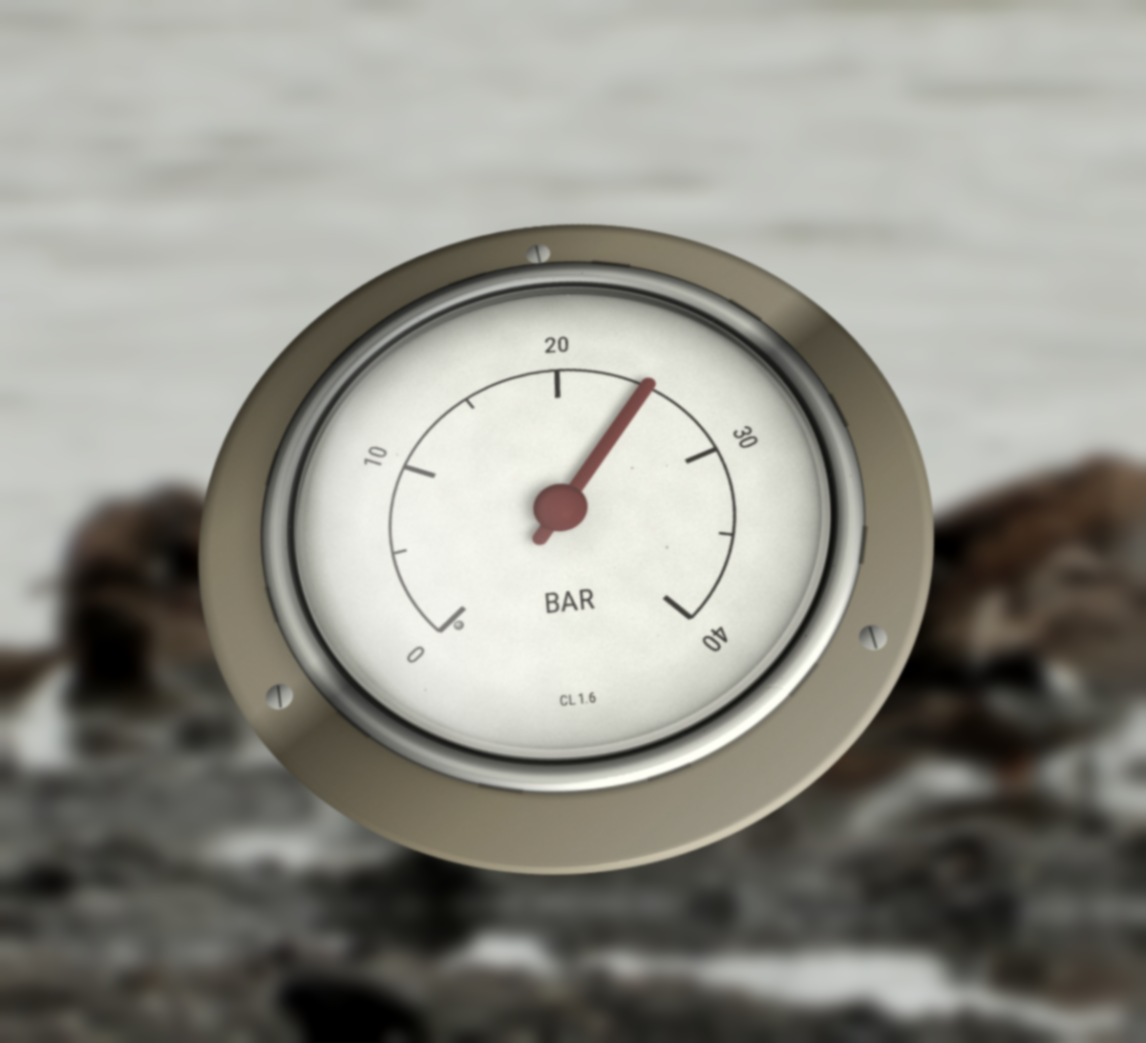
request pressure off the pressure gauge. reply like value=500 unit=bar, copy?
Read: value=25 unit=bar
